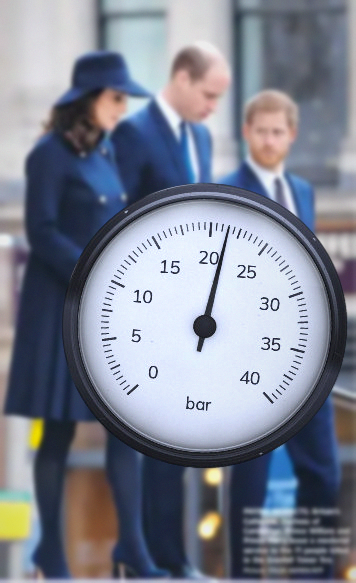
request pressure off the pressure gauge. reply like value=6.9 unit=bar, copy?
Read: value=21.5 unit=bar
